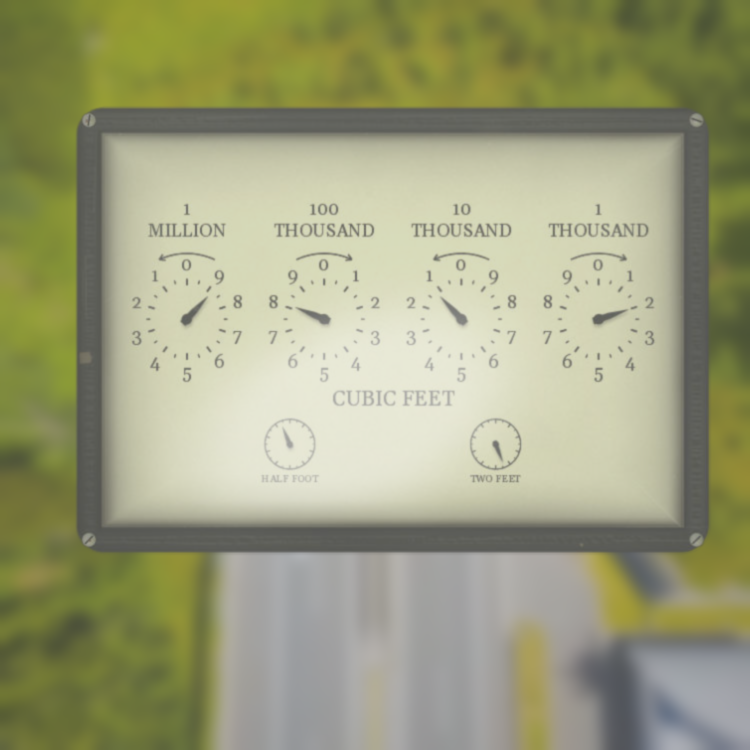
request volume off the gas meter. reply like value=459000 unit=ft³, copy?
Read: value=881200 unit=ft³
